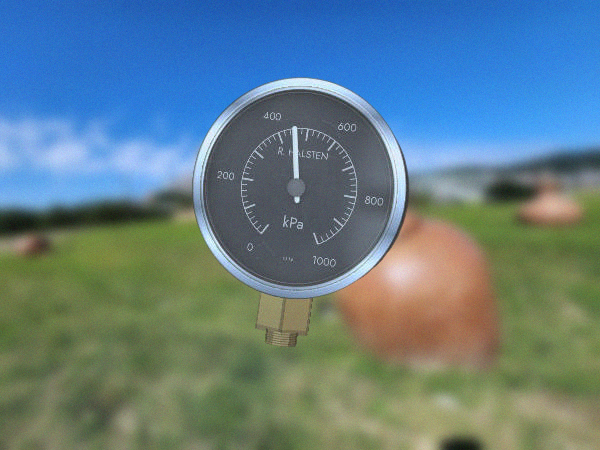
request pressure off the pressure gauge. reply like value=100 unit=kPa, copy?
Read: value=460 unit=kPa
